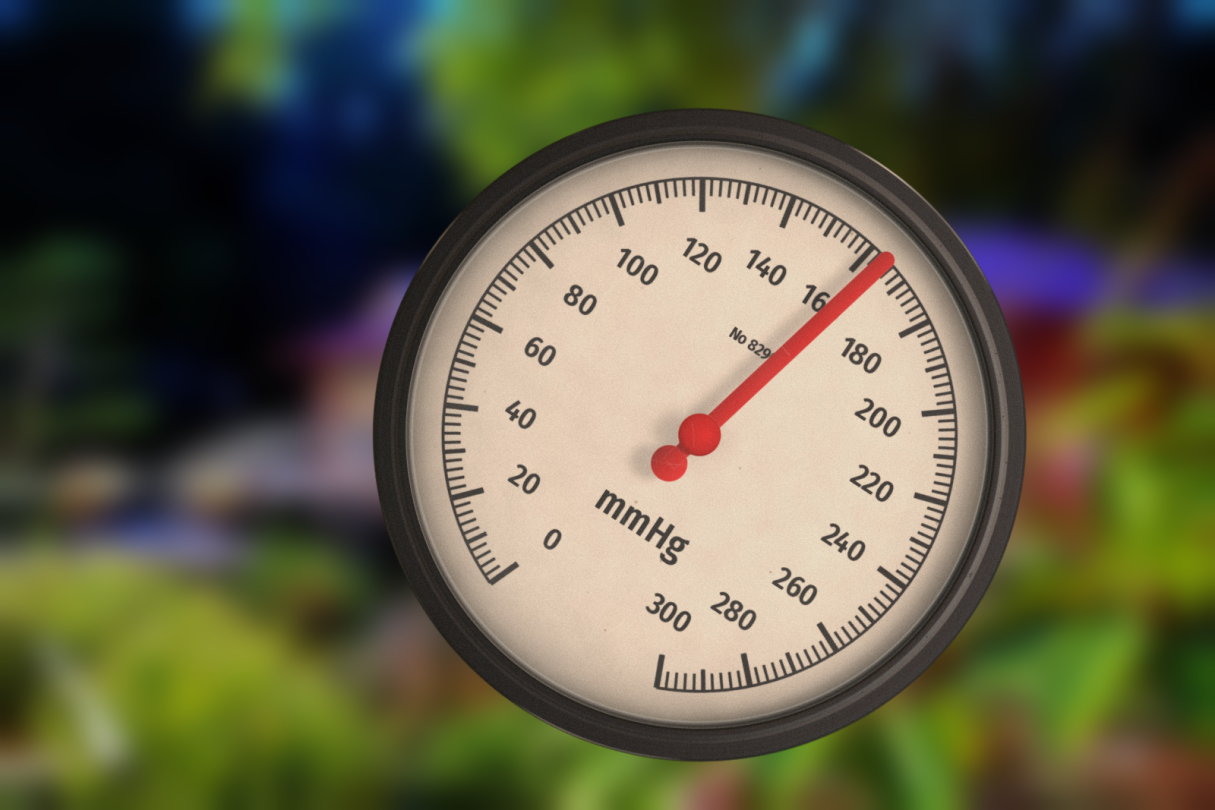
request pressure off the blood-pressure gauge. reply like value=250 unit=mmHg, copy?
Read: value=164 unit=mmHg
